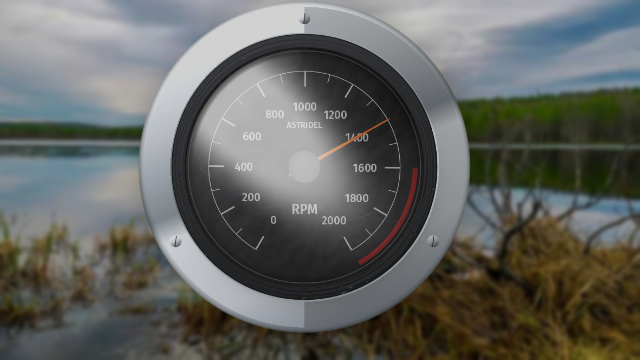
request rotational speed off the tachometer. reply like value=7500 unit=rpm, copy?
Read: value=1400 unit=rpm
